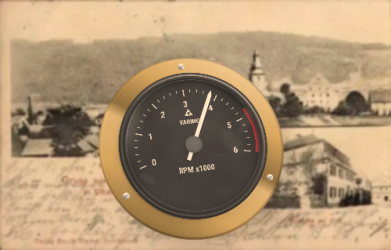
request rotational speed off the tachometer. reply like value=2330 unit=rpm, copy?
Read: value=3800 unit=rpm
